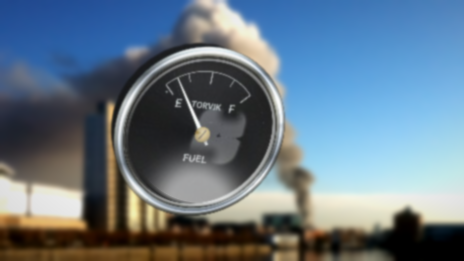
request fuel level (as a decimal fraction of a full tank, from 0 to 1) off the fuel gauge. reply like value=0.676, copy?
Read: value=0.125
